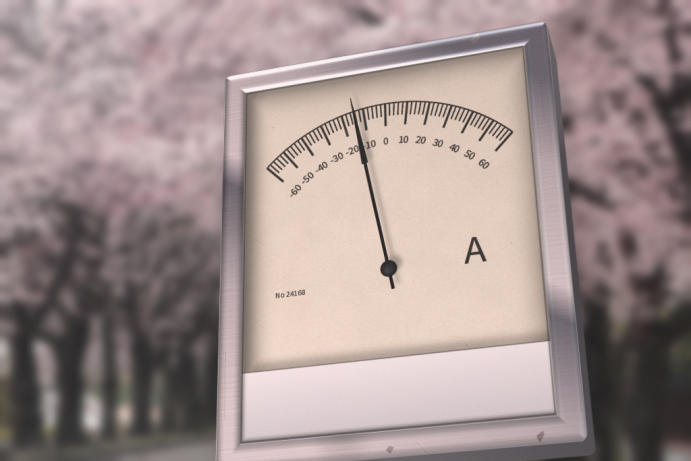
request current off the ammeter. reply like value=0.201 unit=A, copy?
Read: value=-14 unit=A
